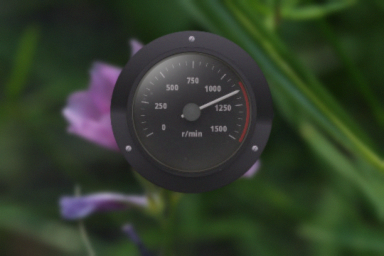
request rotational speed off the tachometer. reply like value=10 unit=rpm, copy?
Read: value=1150 unit=rpm
